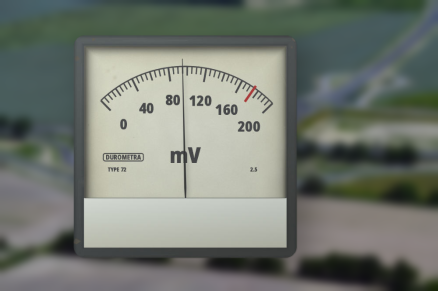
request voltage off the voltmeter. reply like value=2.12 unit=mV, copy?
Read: value=95 unit=mV
